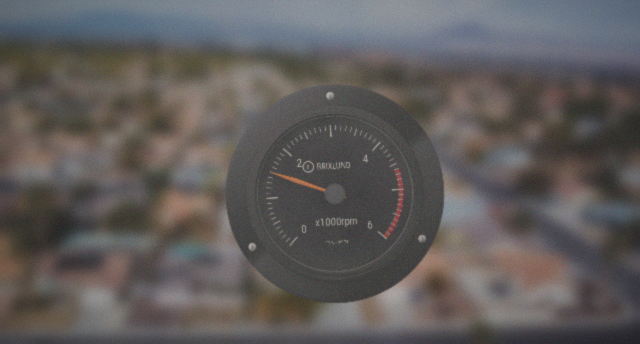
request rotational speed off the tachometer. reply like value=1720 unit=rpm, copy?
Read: value=1500 unit=rpm
